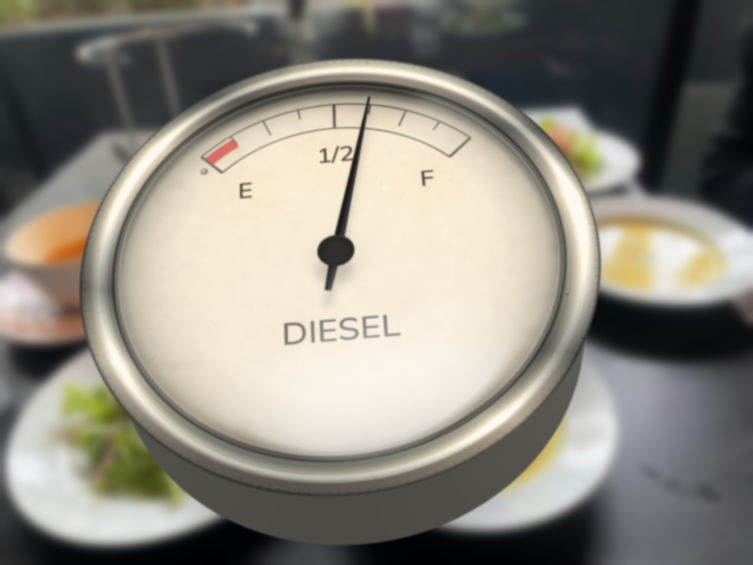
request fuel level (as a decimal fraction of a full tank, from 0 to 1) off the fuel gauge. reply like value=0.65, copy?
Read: value=0.625
